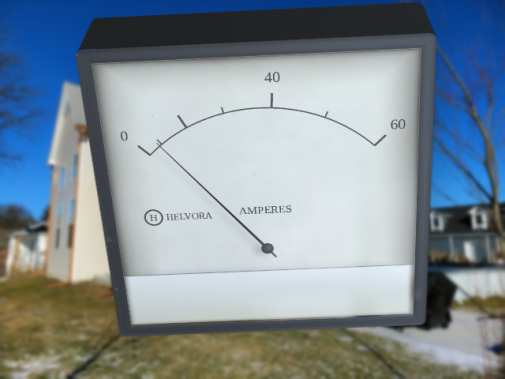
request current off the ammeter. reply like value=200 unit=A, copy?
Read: value=10 unit=A
